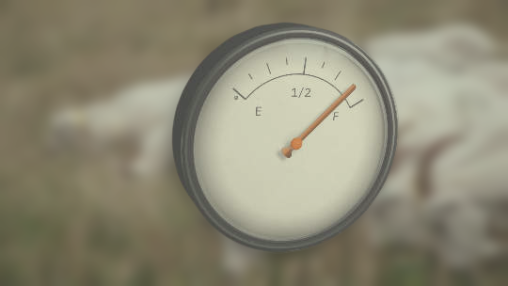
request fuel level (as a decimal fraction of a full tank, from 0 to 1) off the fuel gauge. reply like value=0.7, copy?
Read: value=0.875
